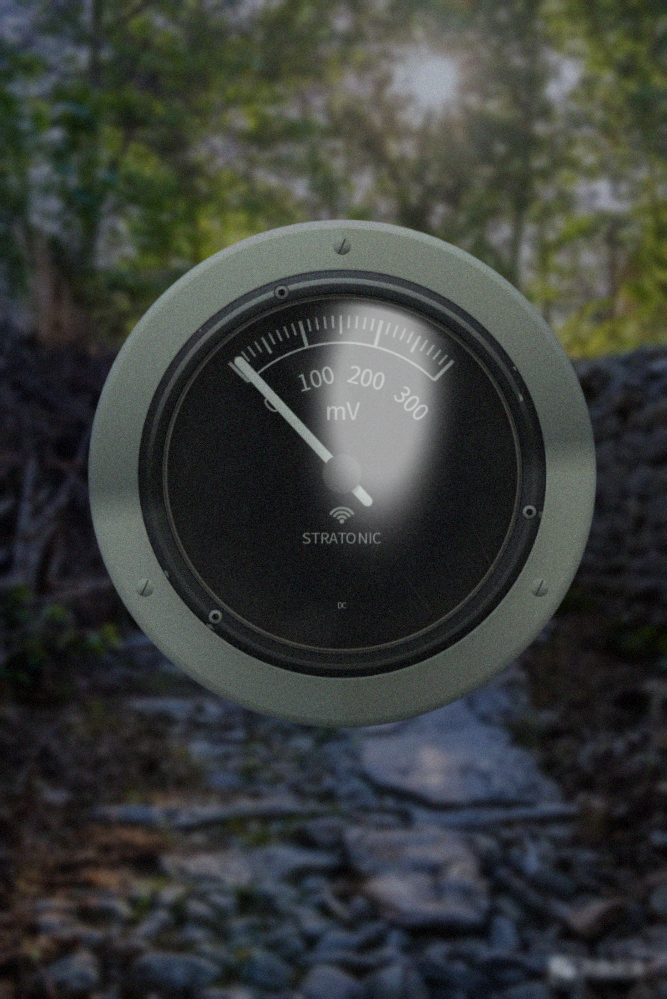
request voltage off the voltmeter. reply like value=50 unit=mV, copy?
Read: value=10 unit=mV
